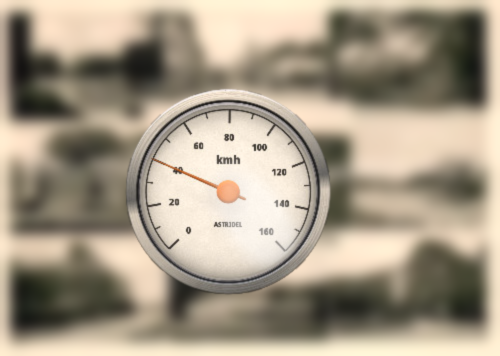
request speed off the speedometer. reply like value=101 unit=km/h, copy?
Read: value=40 unit=km/h
